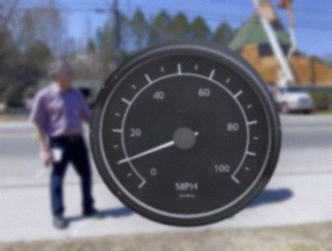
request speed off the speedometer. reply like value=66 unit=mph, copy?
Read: value=10 unit=mph
